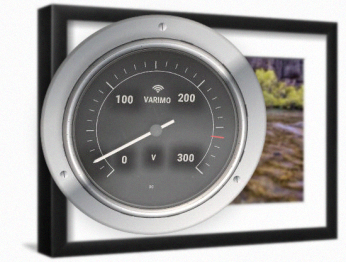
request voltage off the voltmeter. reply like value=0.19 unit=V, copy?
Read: value=20 unit=V
